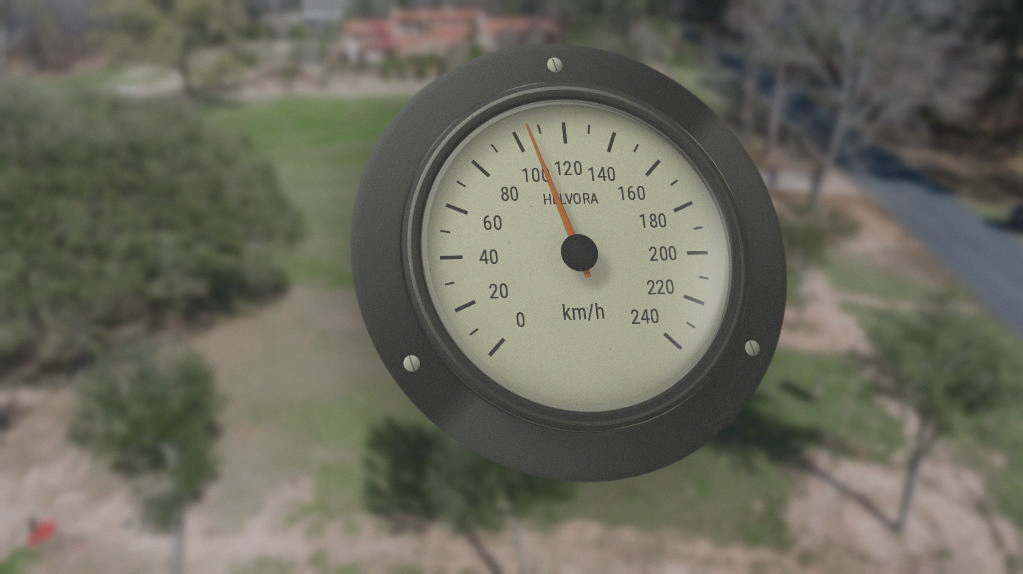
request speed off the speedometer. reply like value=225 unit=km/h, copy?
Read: value=105 unit=km/h
